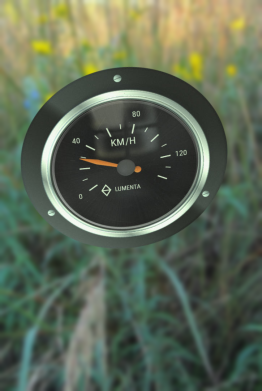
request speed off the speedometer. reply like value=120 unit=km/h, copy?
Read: value=30 unit=km/h
